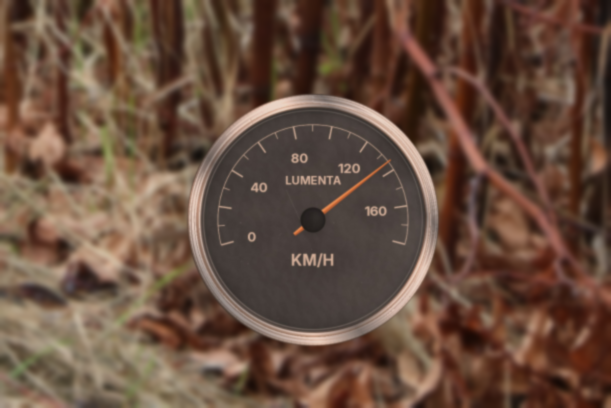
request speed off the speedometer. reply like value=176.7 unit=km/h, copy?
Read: value=135 unit=km/h
